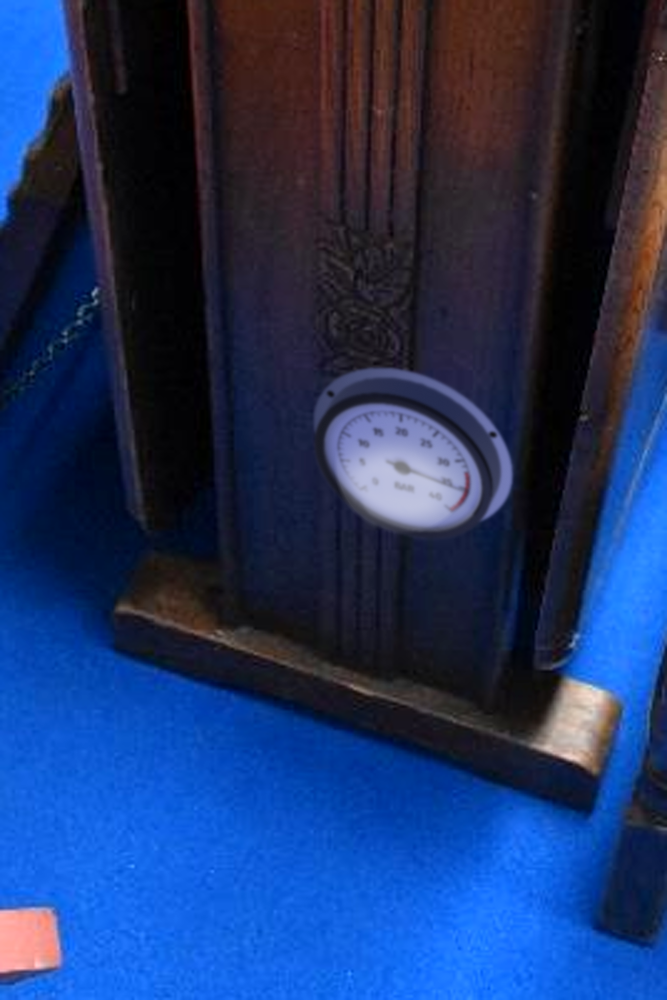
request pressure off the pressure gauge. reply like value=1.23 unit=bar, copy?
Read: value=35 unit=bar
